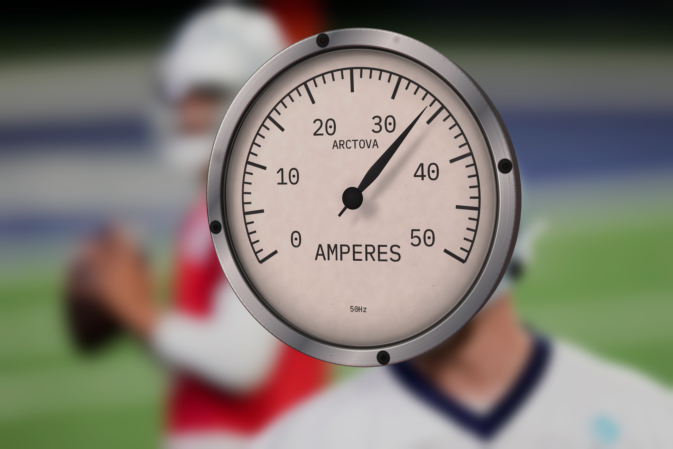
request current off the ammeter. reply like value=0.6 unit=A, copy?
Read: value=34 unit=A
